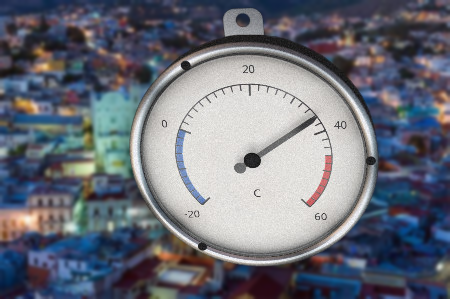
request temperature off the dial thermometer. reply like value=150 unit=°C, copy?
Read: value=36 unit=°C
